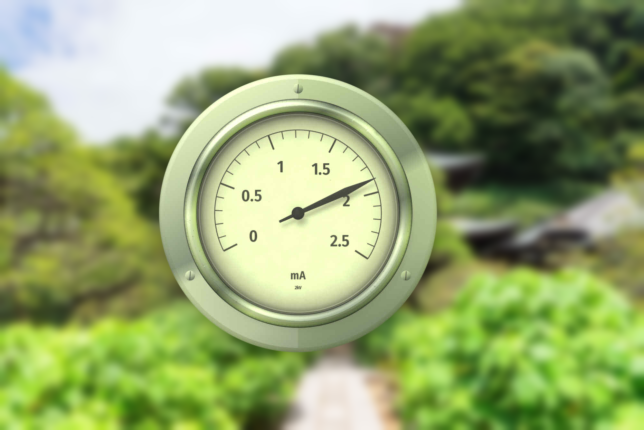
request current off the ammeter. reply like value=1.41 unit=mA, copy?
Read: value=1.9 unit=mA
